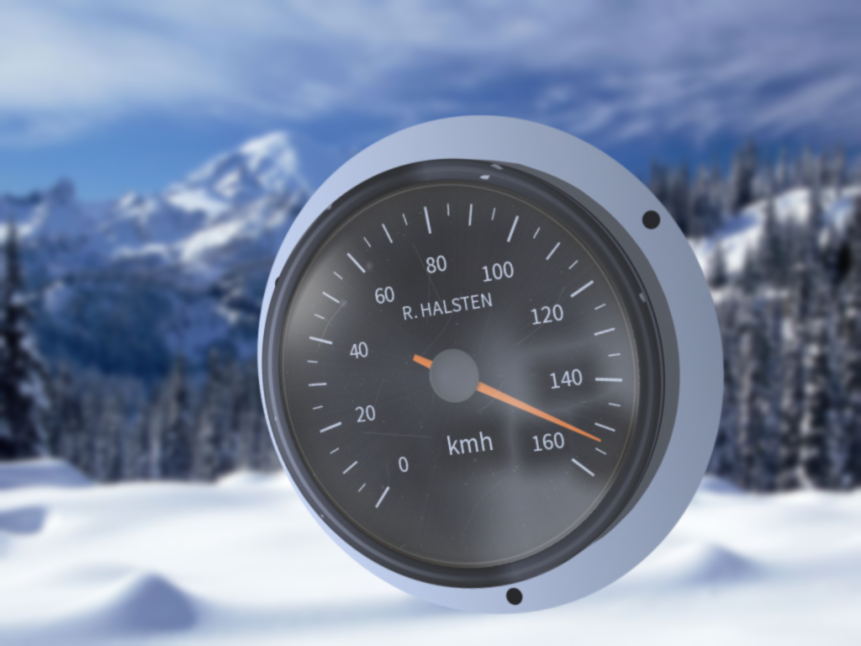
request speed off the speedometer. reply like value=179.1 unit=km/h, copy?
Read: value=152.5 unit=km/h
